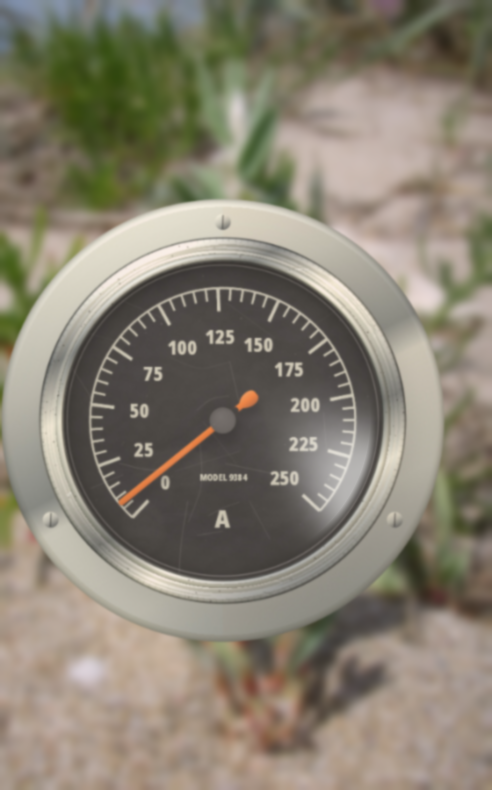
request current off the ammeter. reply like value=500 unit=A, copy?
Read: value=7.5 unit=A
